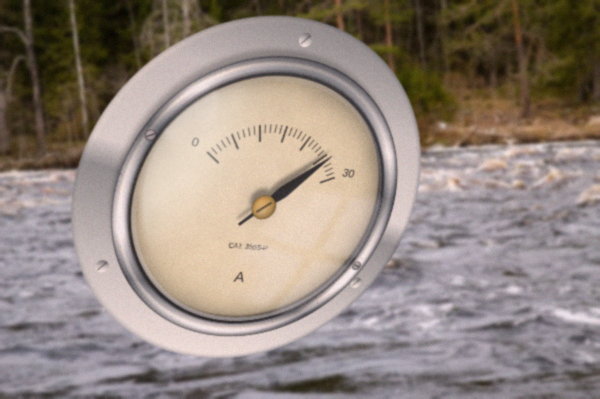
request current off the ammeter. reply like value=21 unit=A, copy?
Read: value=25 unit=A
